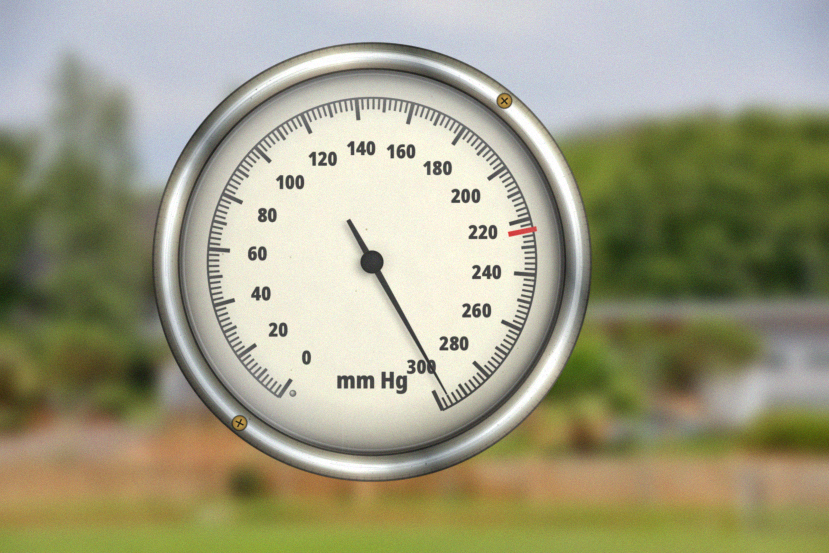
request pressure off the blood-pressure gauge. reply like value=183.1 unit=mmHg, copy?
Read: value=296 unit=mmHg
